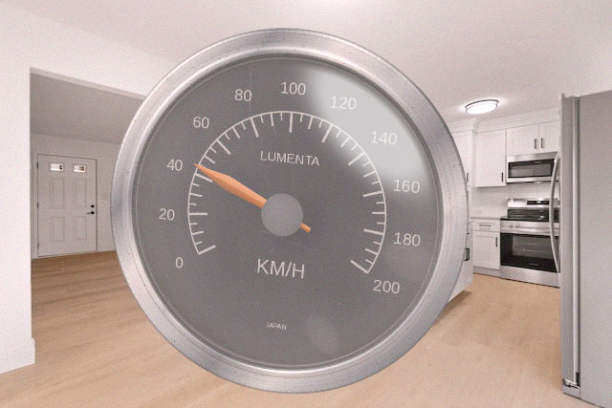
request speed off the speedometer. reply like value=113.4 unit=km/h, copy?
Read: value=45 unit=km/h
